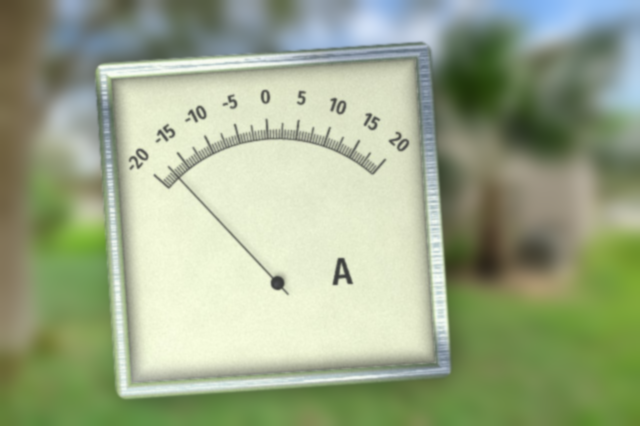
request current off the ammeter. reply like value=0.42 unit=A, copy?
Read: value=-17.5 unit=A
